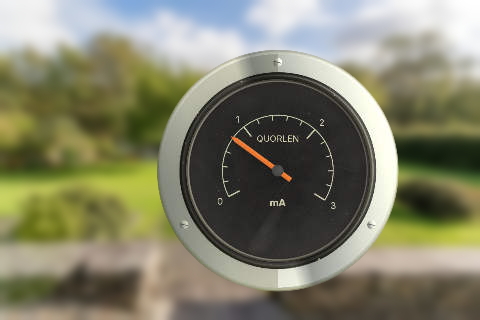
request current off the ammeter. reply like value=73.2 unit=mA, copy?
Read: value=0.8 unit=mA
